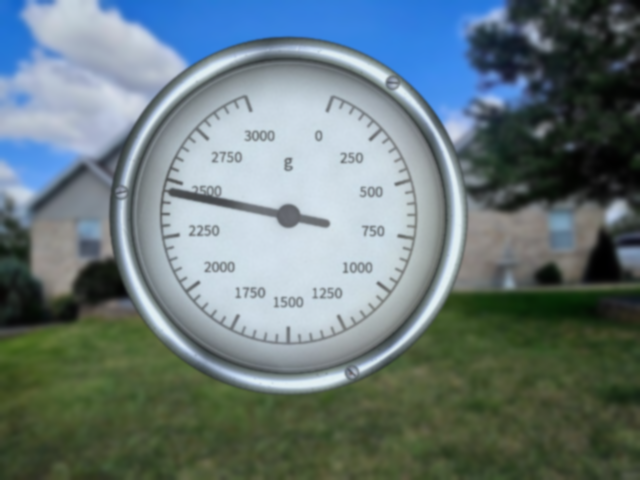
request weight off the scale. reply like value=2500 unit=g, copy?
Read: value=2450 unit=g
